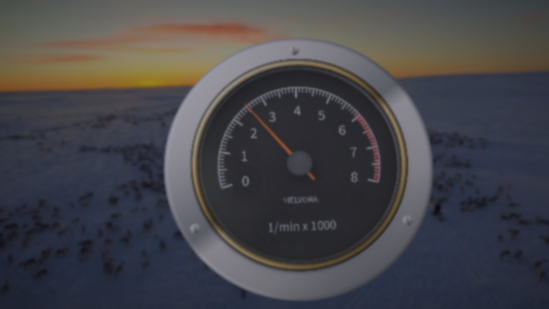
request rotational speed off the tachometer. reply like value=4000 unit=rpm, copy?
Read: value=2500 unit=rpm
